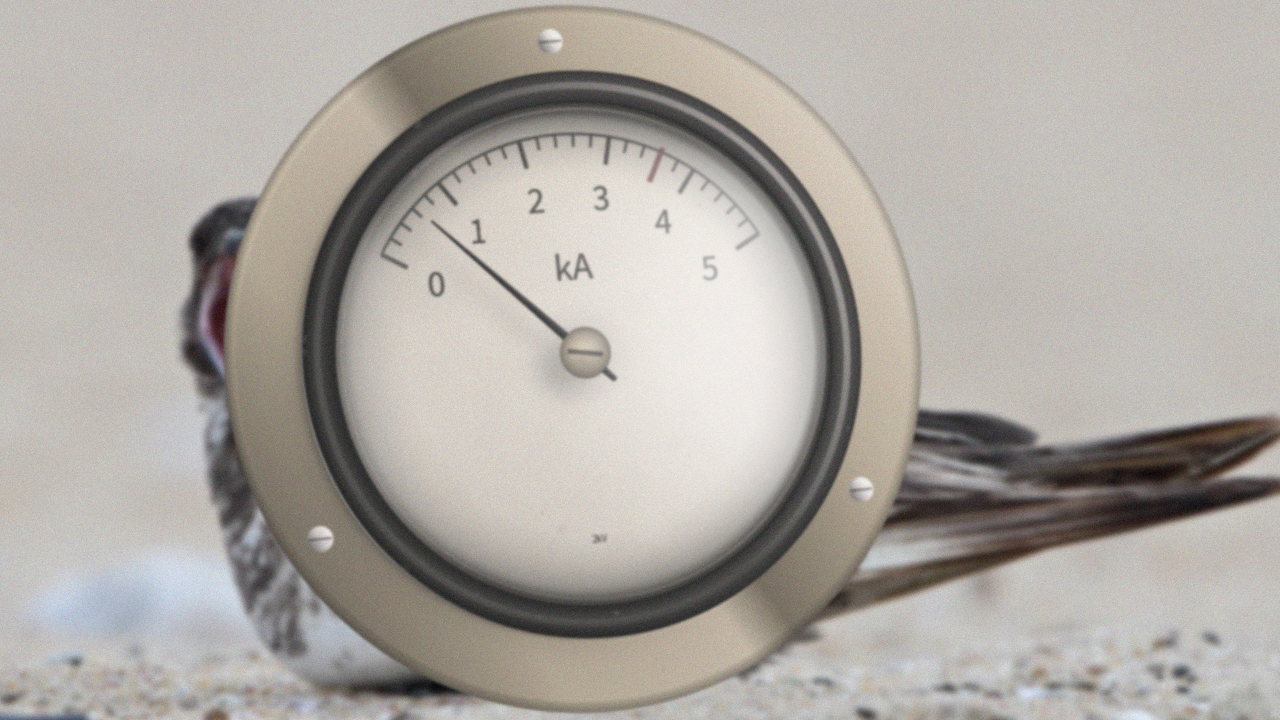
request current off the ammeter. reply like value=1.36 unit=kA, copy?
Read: value=0.6 unit=kA
